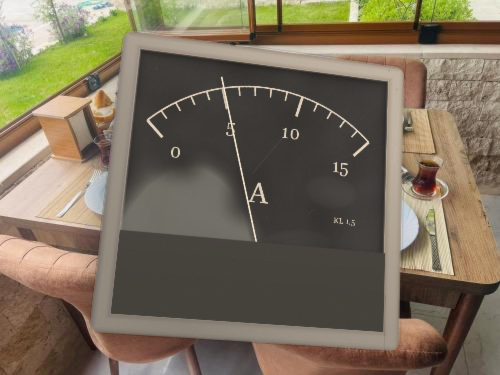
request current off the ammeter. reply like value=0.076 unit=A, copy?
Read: value=5 unit=A
